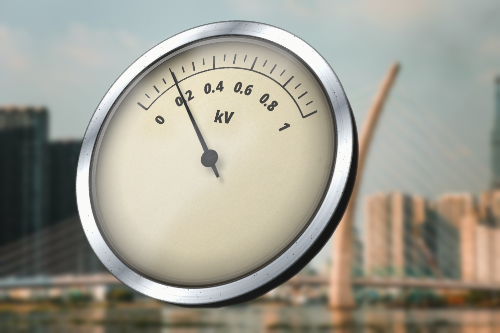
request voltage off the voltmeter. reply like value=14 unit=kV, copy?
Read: value=0.2 unit=kV
